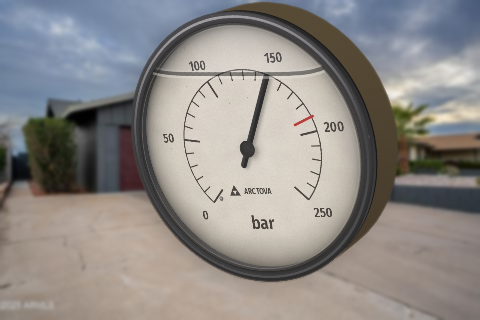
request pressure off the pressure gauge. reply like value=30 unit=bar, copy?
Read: value=150 unit=bar
